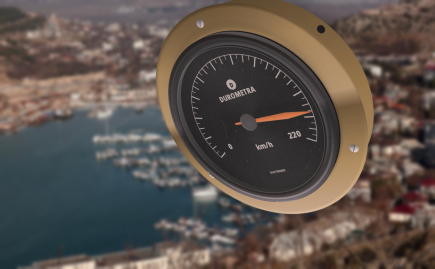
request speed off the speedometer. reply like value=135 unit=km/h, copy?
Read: value=195 unit=km/h
